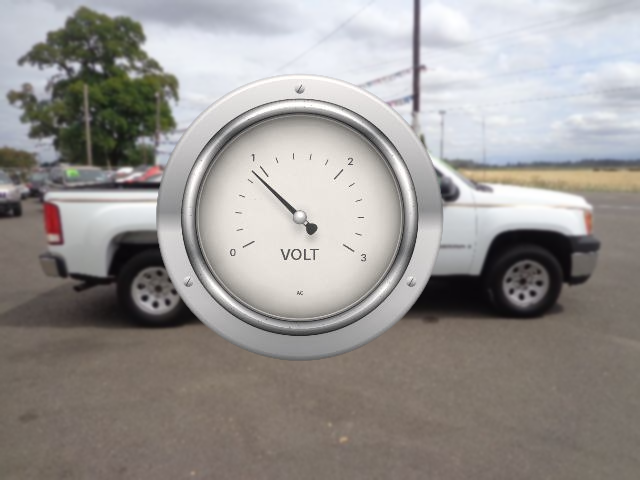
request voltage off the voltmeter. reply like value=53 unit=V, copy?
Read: value=0.9 unit=V
